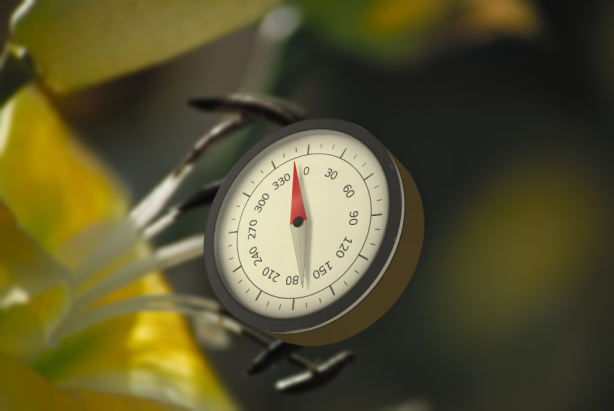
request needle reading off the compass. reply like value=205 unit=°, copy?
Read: value=350 unit=°
